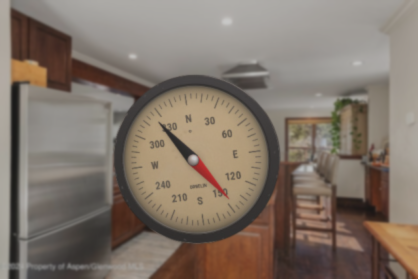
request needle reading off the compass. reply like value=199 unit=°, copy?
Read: value=145 unit=°
